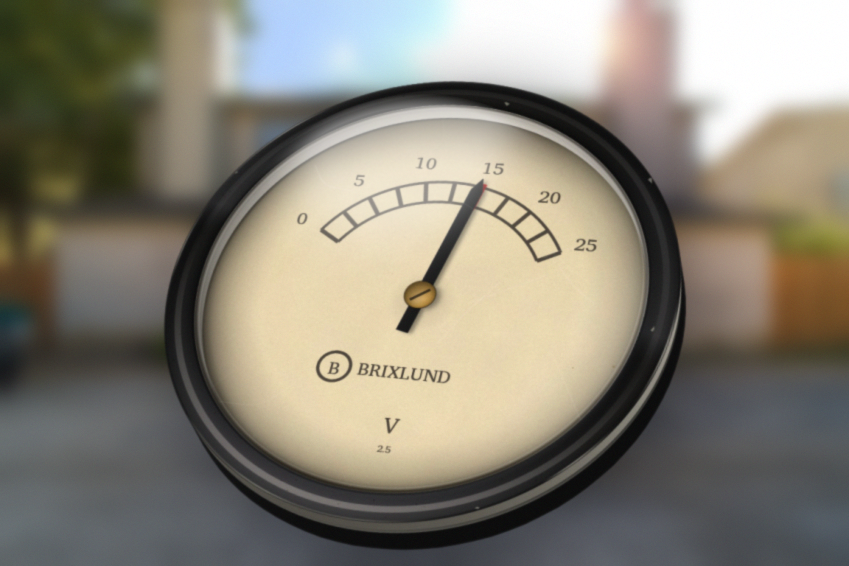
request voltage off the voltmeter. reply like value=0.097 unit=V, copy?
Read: value=15 unit=V
